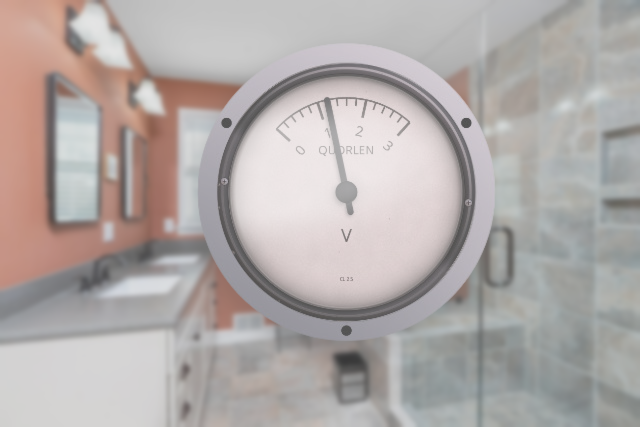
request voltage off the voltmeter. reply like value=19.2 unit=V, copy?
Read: value=1.2 unit=V
